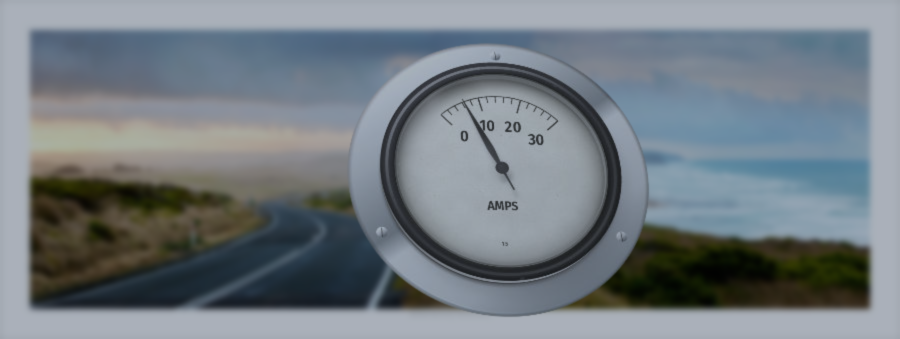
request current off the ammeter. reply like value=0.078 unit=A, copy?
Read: value=6 unit=A
